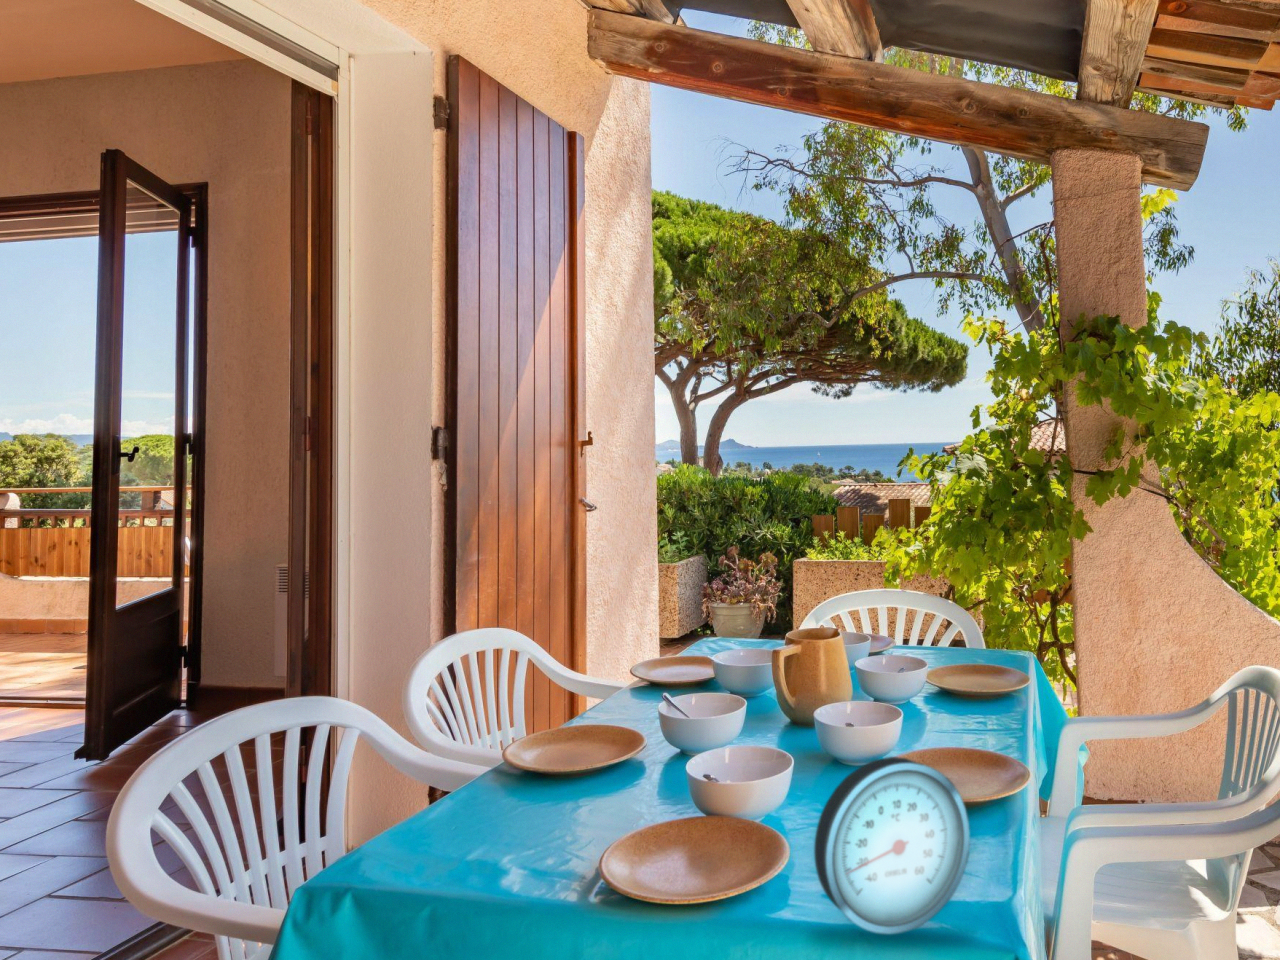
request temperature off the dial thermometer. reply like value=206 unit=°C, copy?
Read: value=-30 unit=°C
